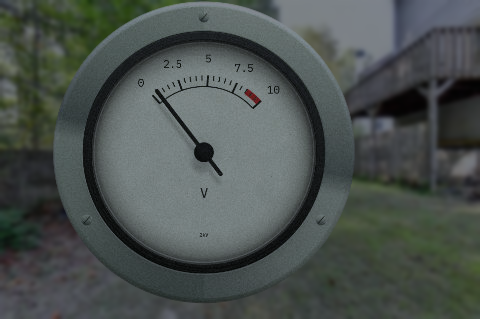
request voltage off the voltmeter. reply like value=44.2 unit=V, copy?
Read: value=0.5 unit=V
